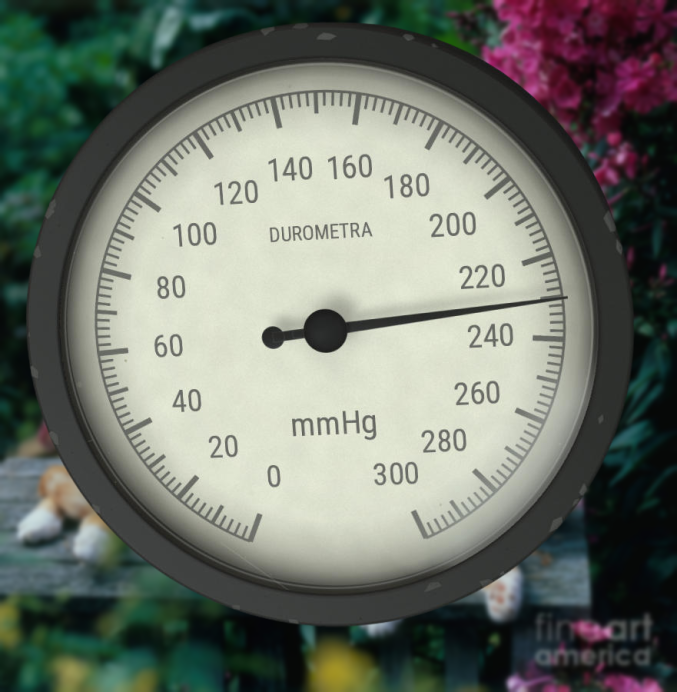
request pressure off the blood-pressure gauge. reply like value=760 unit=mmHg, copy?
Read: value=230 unit=mmHg
